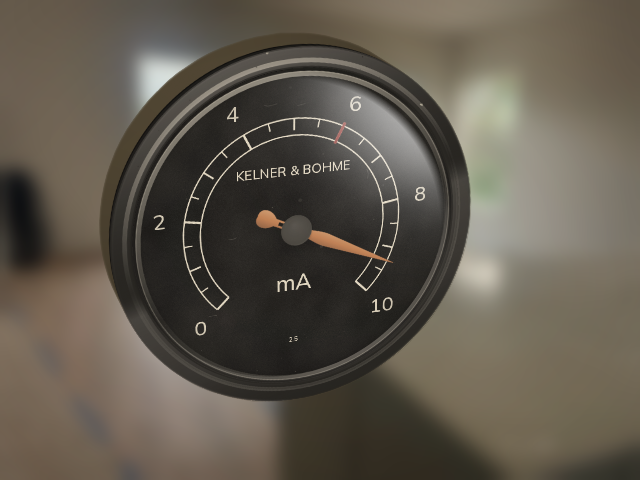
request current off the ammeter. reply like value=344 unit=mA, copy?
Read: value=9.25 unit=mA
